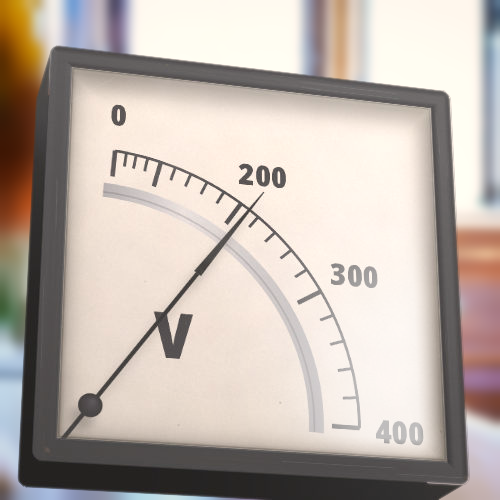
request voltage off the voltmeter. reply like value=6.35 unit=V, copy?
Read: value=210 unit=V
